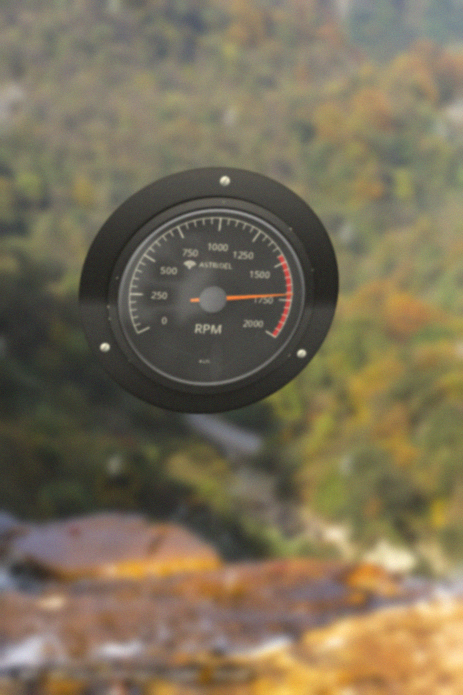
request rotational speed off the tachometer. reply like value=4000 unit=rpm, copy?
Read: value=1700 unit=rpm
